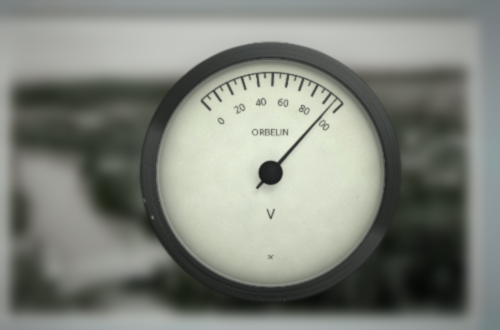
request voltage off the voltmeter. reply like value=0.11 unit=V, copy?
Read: value=95 unit=V
